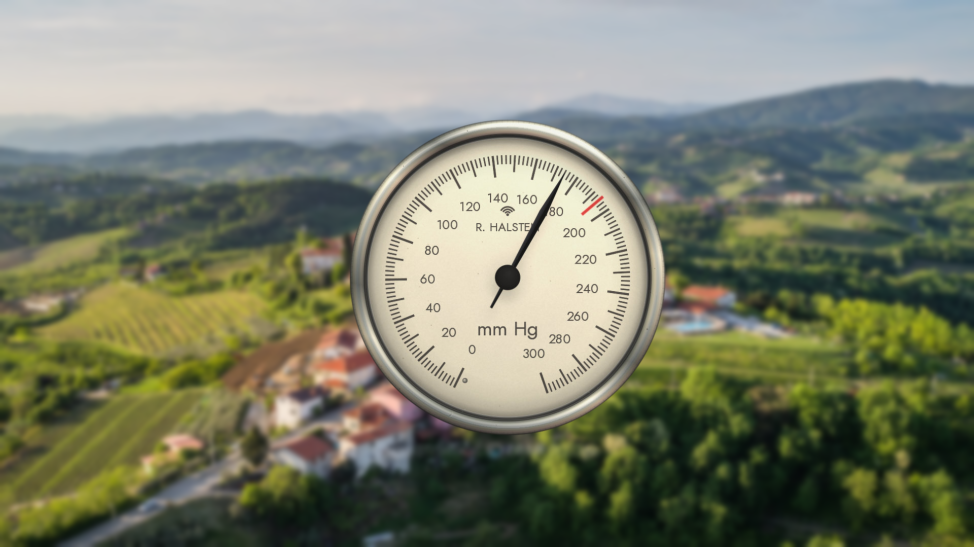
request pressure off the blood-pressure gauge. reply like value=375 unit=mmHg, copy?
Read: value=174 unit=mmHg
